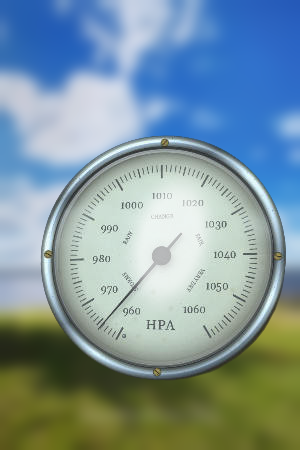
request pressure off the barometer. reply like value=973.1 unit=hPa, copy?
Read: value=964 unit=hPa
